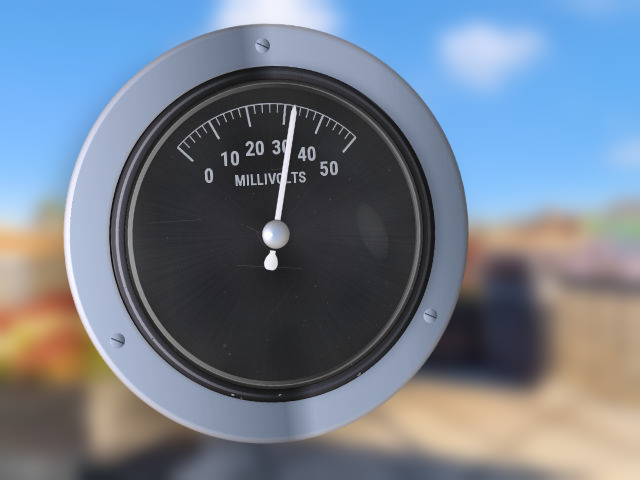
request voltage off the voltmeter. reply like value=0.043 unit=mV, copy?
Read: value=32 unit=mV
